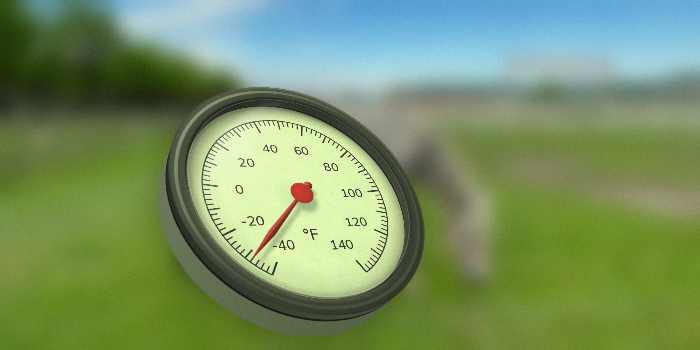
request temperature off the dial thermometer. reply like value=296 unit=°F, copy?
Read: value=-32 unit=°F
